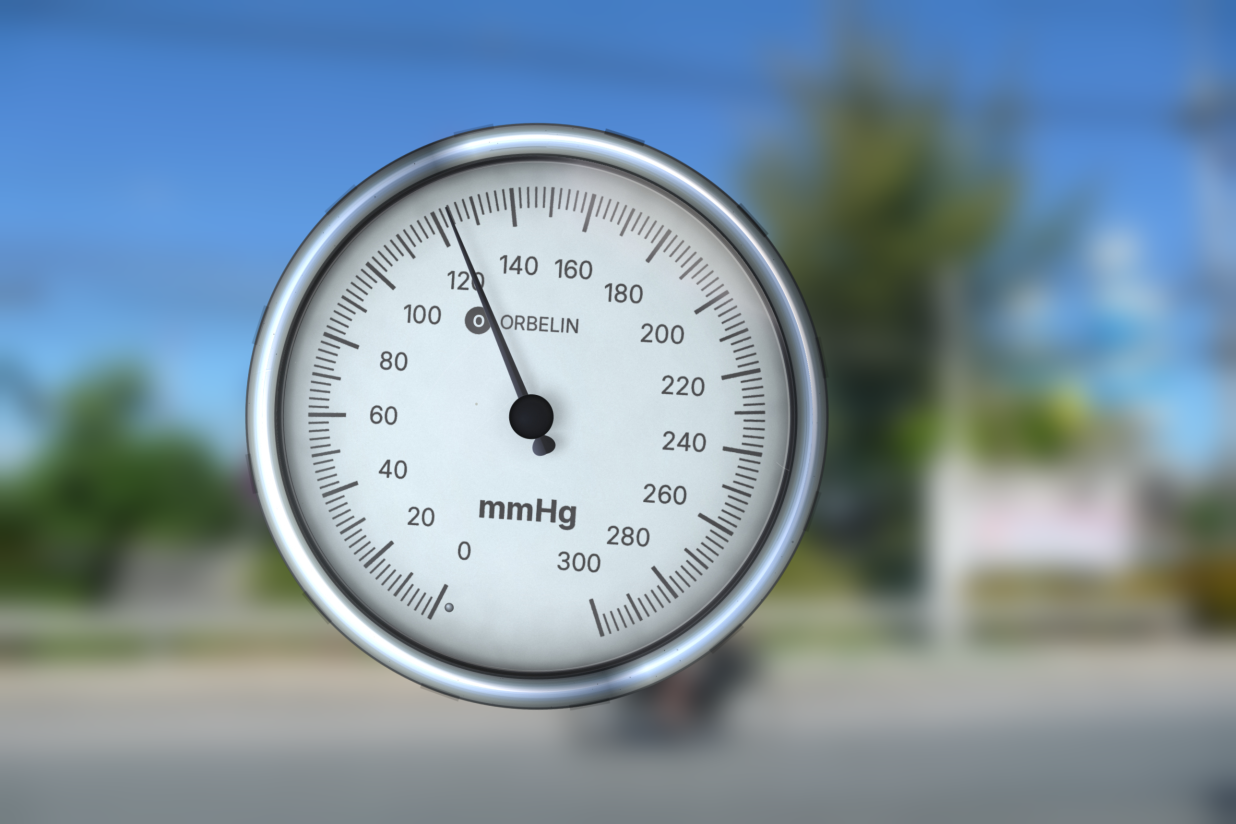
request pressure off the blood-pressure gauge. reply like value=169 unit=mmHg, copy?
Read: value=124 unit=mmHg
